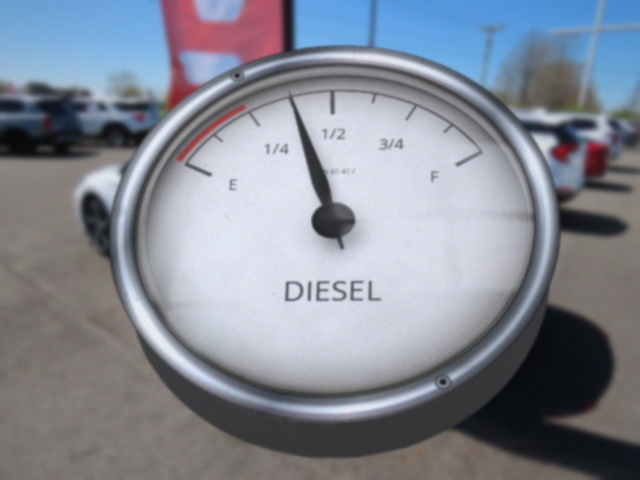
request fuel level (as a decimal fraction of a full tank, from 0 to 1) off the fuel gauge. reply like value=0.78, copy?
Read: value=0.375
